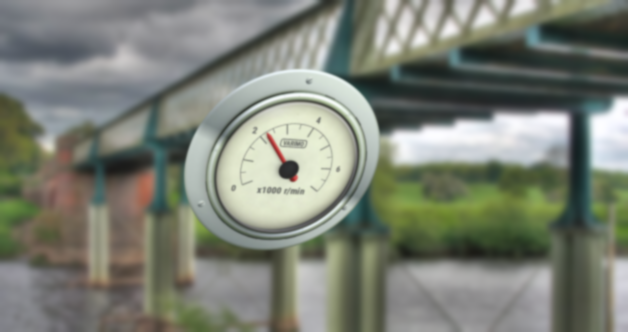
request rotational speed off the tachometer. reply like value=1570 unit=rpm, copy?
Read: value=2250 unit=rpm
